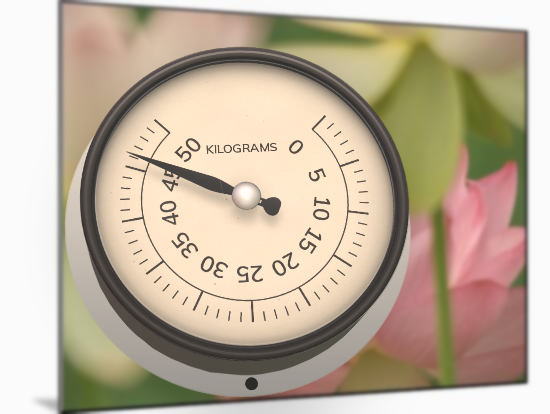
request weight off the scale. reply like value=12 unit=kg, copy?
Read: value=46 unit=kg
